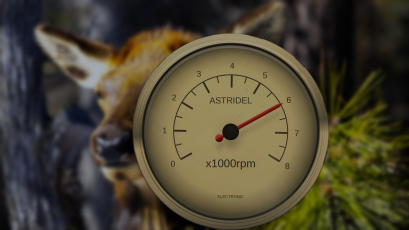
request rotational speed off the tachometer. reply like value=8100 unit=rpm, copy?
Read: value=6000 unit=rpm
